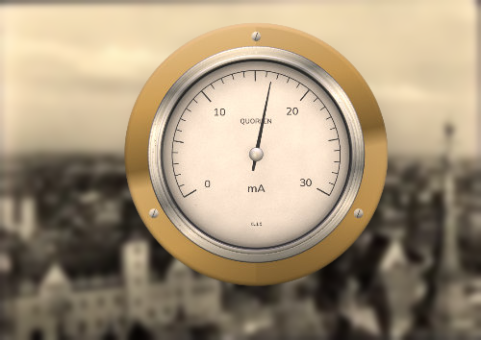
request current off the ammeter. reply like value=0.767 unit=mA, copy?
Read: value=16.5 unit=mA
